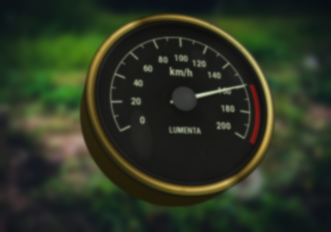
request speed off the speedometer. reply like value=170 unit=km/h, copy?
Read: value=160 unit=km/h
